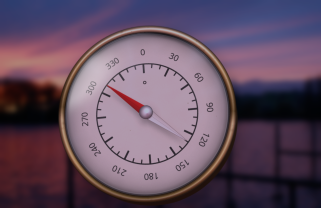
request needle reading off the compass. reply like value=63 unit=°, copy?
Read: value=310 unit=°
